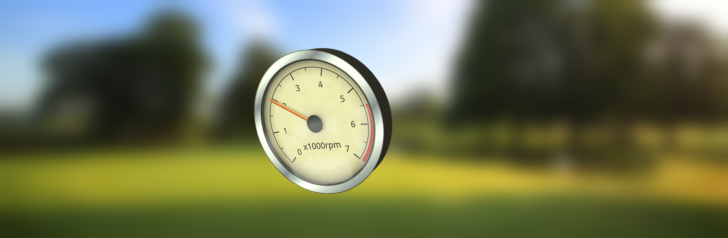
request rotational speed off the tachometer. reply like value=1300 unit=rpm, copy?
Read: value=2000 unit=rpm
